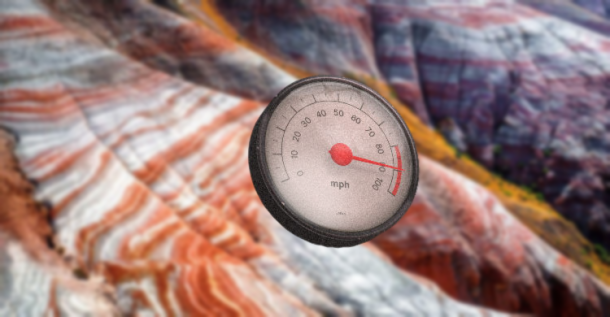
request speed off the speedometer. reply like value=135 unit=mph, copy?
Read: value=90 unit=mph
